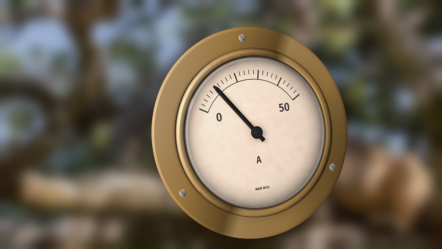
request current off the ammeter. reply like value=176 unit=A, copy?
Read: value=10 unit=A
